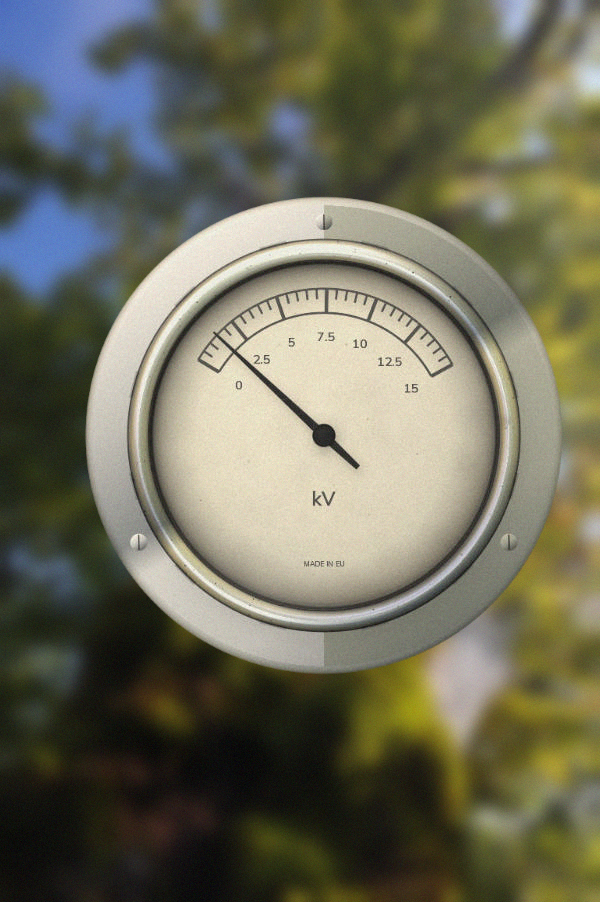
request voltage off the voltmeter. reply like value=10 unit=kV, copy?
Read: value=1.5 unit=kV
